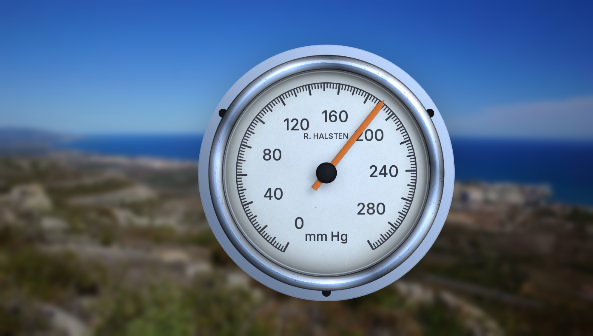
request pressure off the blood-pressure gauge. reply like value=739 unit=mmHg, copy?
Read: value=190 unit=mmHg
